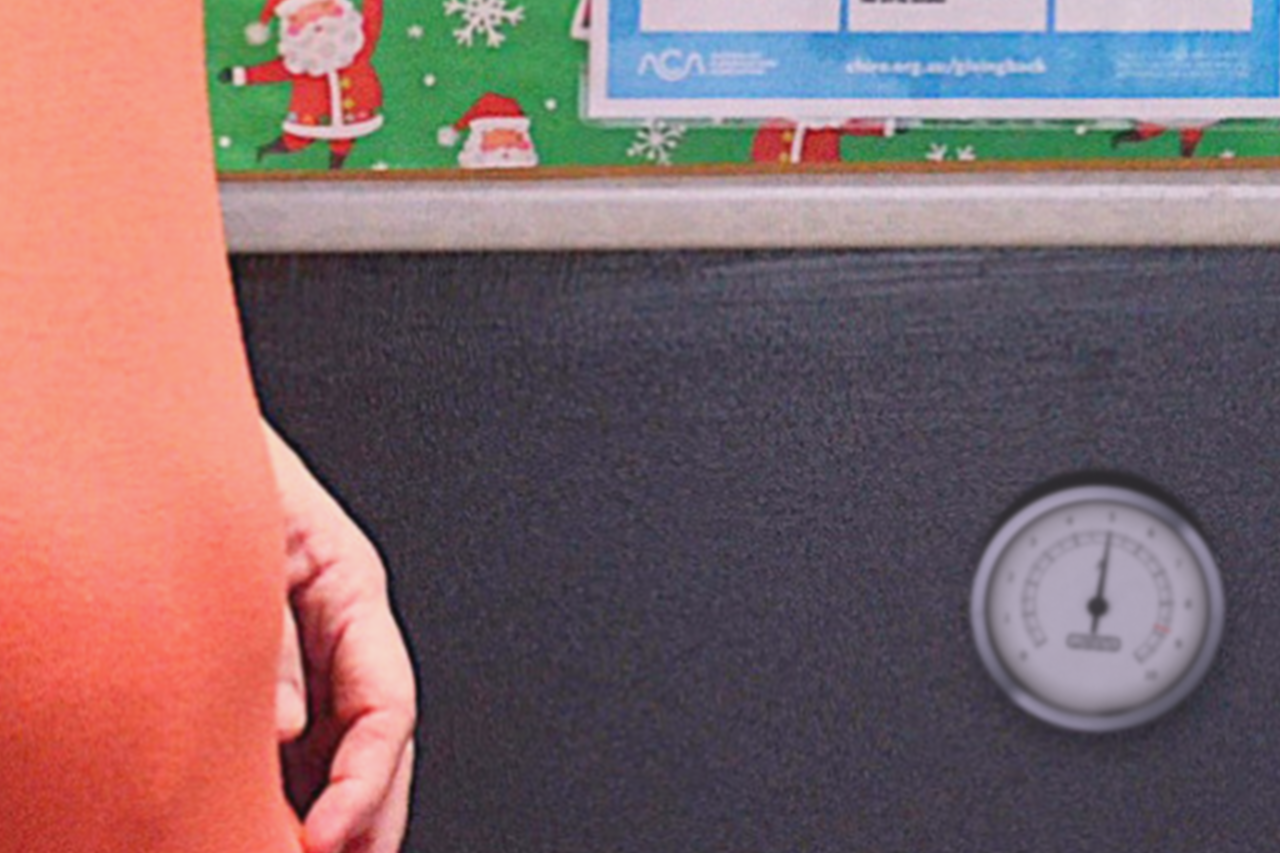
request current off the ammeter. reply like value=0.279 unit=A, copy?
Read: value=5 unit=A
